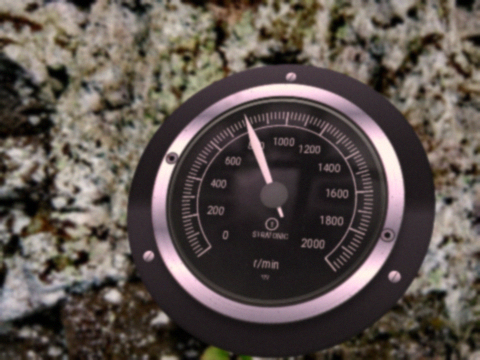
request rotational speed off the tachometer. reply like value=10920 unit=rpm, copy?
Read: value=800 unit=rpm
